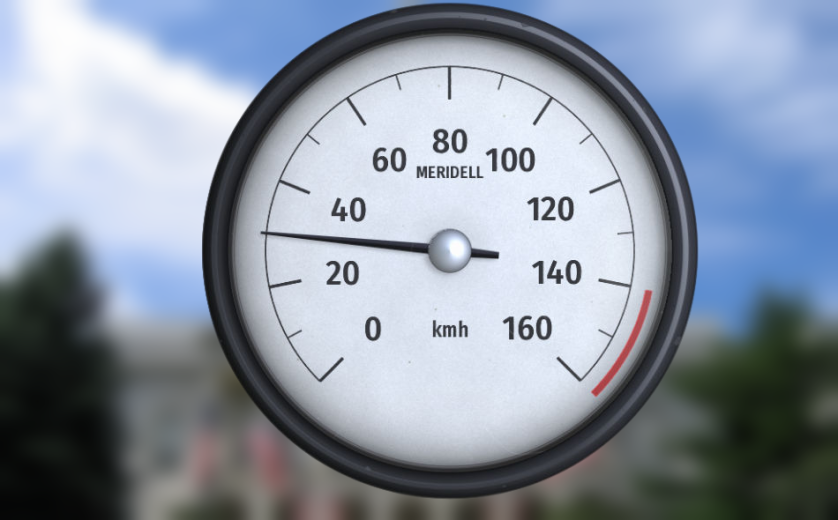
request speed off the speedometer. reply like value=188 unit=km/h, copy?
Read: value=30 unit=km/h
